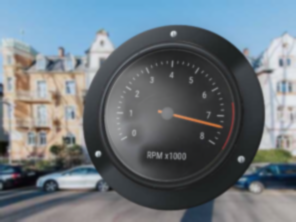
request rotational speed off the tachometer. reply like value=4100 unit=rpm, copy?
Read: value=7400 unit=rpm
